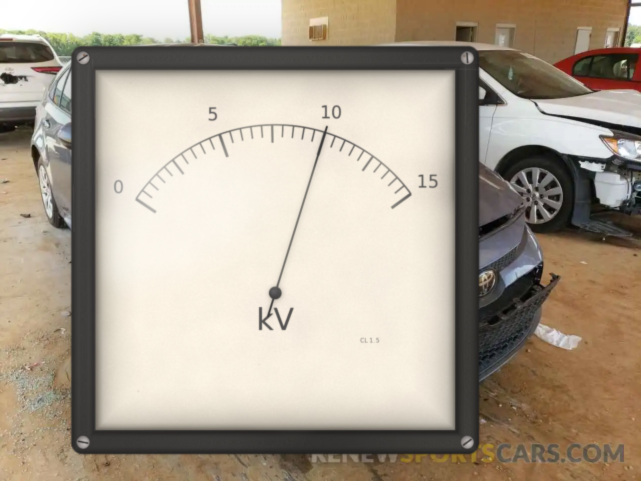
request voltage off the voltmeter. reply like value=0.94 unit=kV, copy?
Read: value=10 unit=kV
